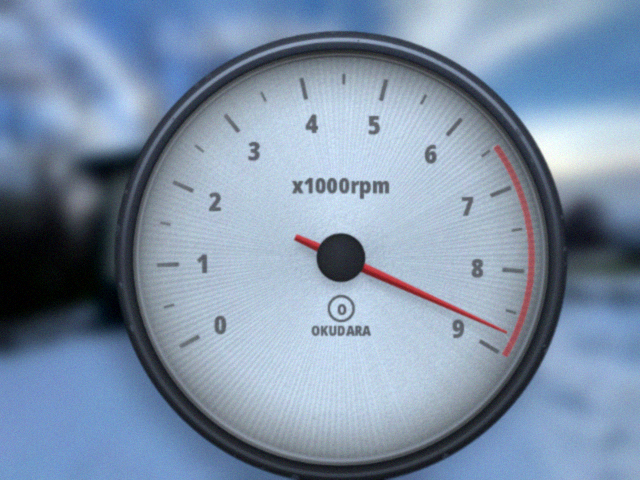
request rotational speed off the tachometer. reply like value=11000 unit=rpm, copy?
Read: value=8750 unit=rpm
